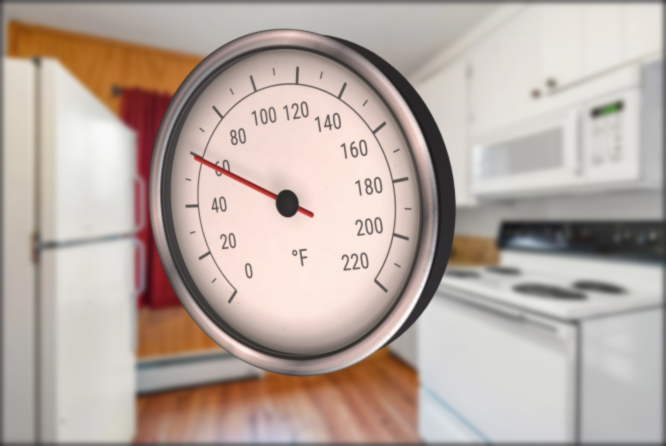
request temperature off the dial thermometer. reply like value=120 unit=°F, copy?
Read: value=60 unit=°F
